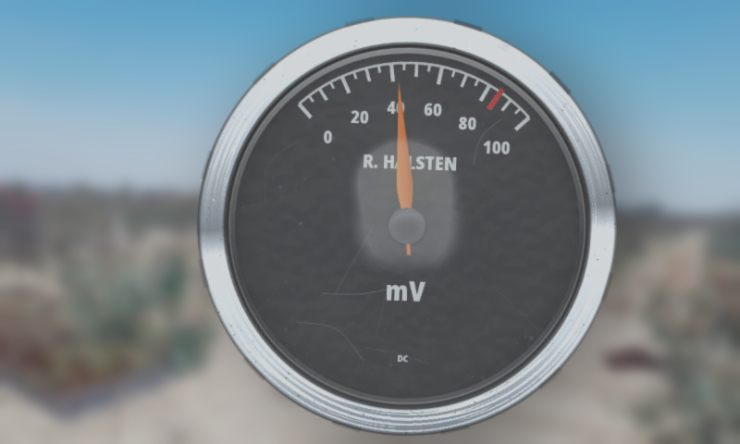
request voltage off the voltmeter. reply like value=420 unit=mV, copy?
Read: value=42.5 unit=mV
